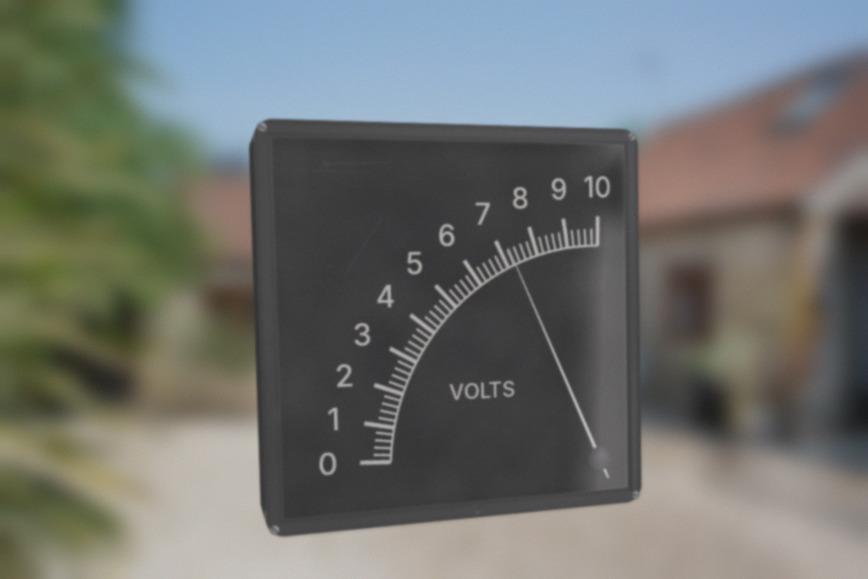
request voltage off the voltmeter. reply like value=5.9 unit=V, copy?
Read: value=7.2 unit=V
